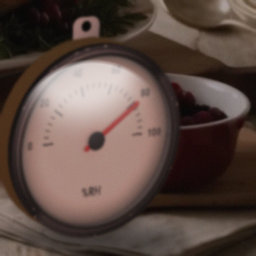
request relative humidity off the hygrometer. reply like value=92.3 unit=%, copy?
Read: value=80 unit=%
